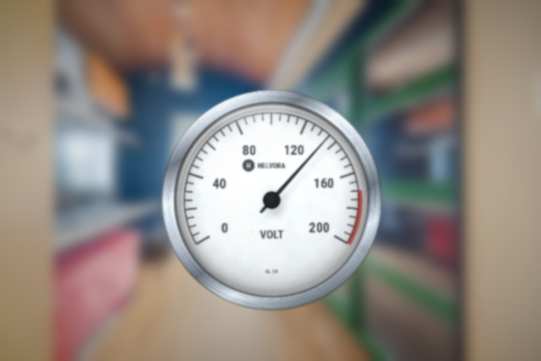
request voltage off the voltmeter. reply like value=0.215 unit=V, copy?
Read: value=135 unit=V
